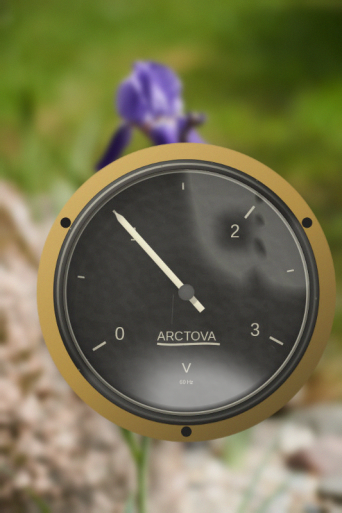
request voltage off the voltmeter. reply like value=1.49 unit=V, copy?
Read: value=1 unit=V
